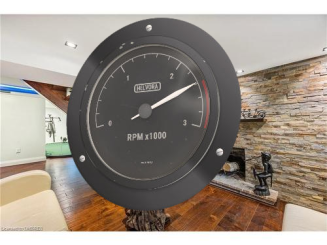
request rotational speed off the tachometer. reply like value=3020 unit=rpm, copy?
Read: value=2400 unit=rpm
